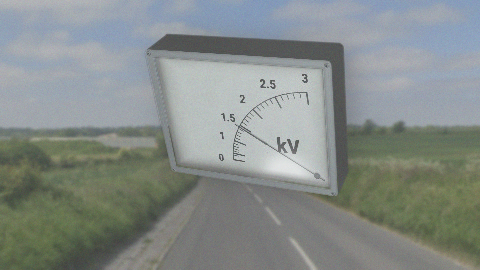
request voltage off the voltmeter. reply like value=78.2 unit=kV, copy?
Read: value=1.5 unit=kV
